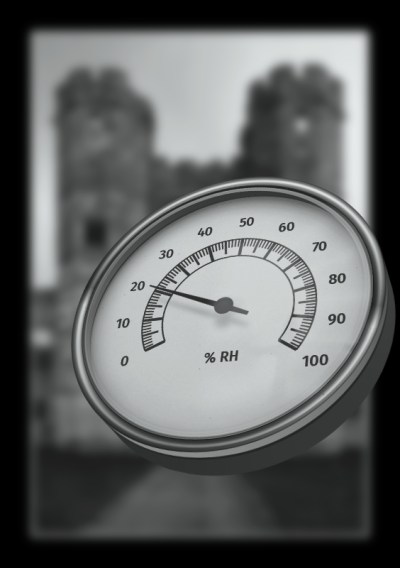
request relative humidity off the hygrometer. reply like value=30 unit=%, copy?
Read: value=20 unit=%
